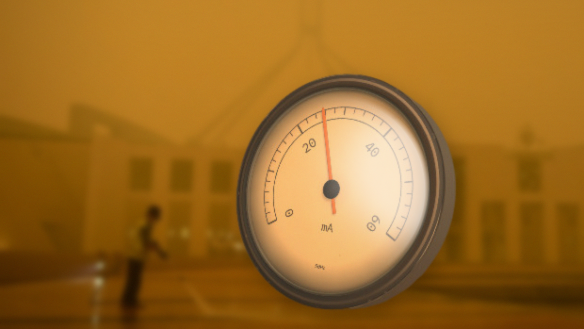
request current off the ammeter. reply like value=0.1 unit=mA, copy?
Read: value=26 unit=mA
